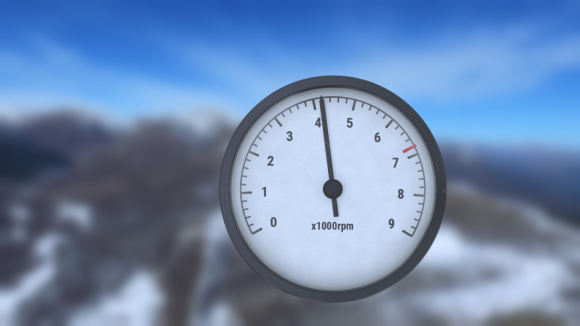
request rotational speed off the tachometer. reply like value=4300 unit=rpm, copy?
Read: value=4200 unit=rpm
